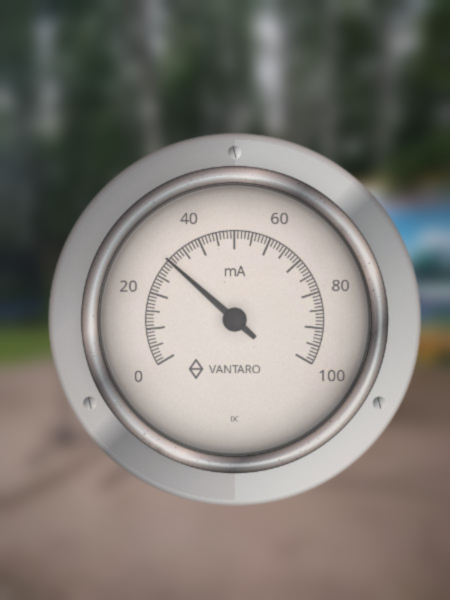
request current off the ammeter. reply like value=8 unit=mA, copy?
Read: value=30 unit=mA
